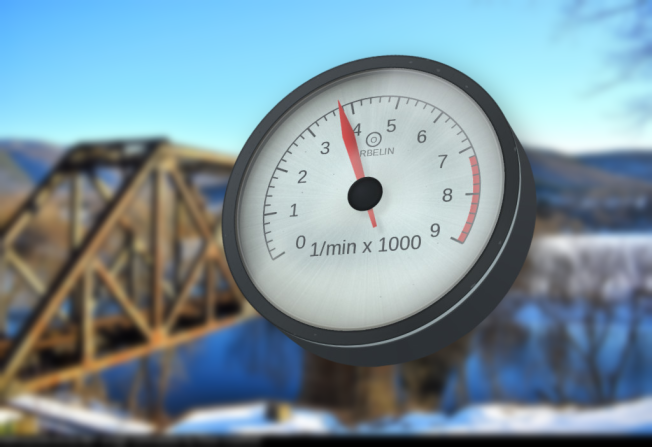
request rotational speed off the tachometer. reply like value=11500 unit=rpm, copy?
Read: value=3800 unit=rpm
